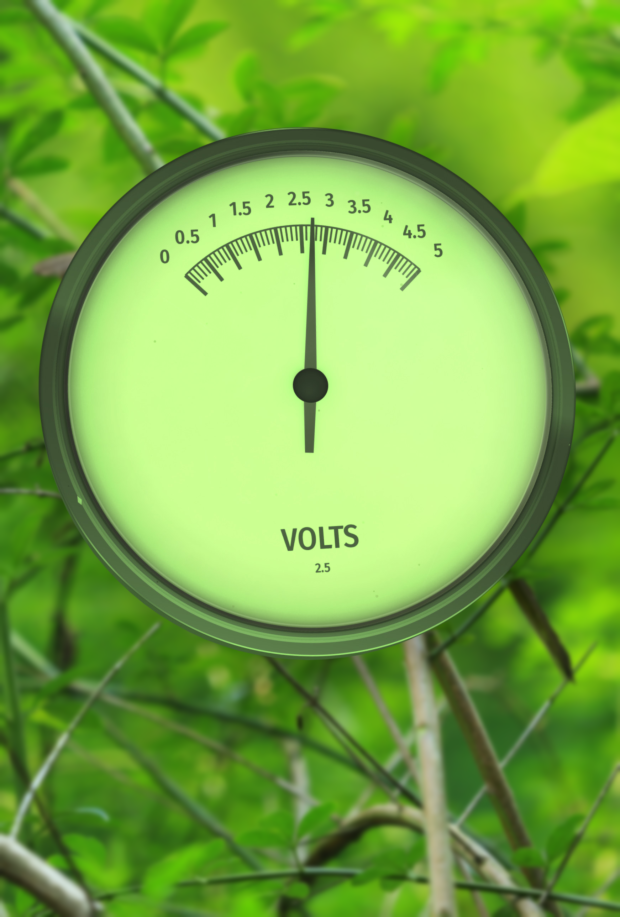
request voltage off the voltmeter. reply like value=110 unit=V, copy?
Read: value=2.7 unit=V
